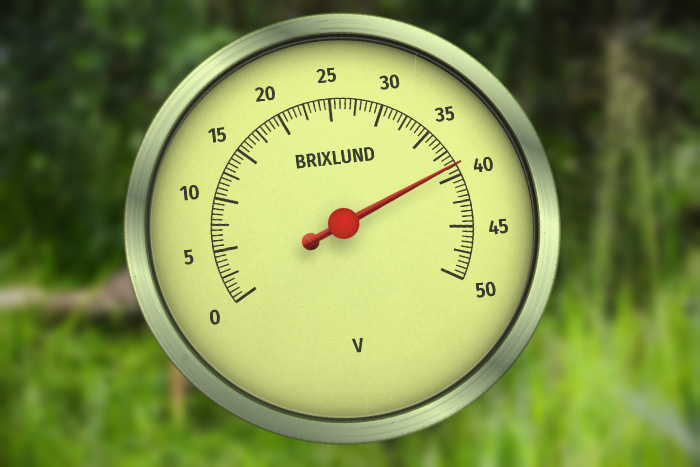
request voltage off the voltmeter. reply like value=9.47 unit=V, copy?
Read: value=39 unit=V
